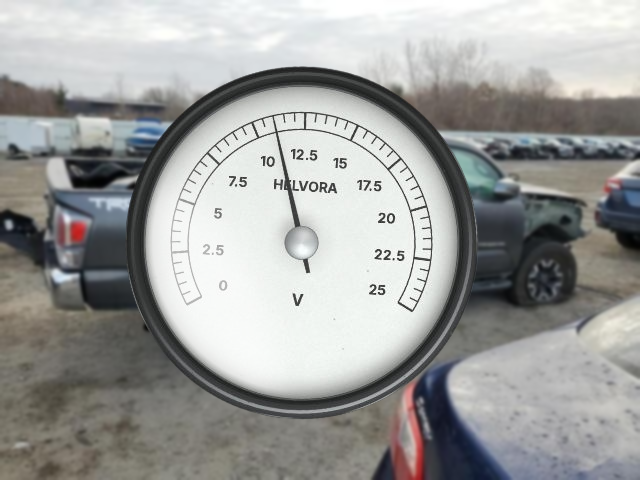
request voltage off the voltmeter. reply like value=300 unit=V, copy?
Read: value=11 unit=V
